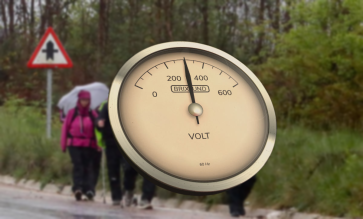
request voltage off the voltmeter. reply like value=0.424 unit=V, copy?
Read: value=300 unit=V
